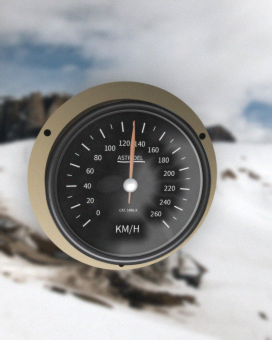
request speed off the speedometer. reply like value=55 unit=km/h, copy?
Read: value=130 unit=km/h
